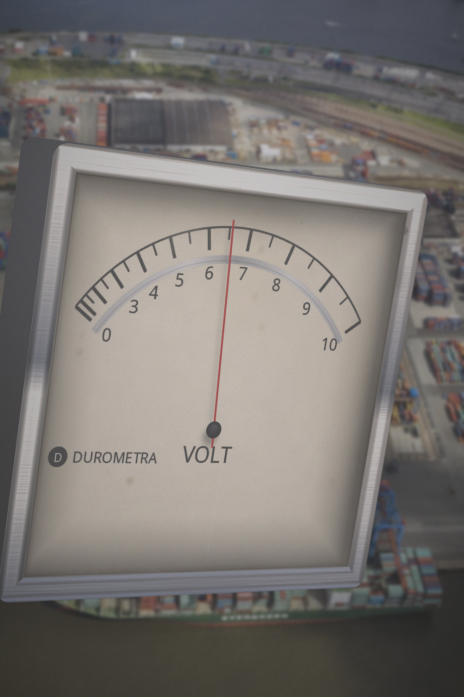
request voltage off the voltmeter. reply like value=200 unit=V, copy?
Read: value=6.5 unit=V
